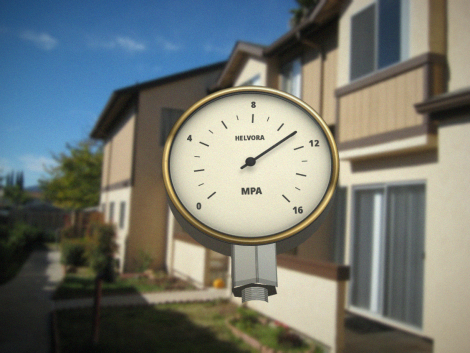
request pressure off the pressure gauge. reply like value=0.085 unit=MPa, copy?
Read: value=11 unit=MPa
